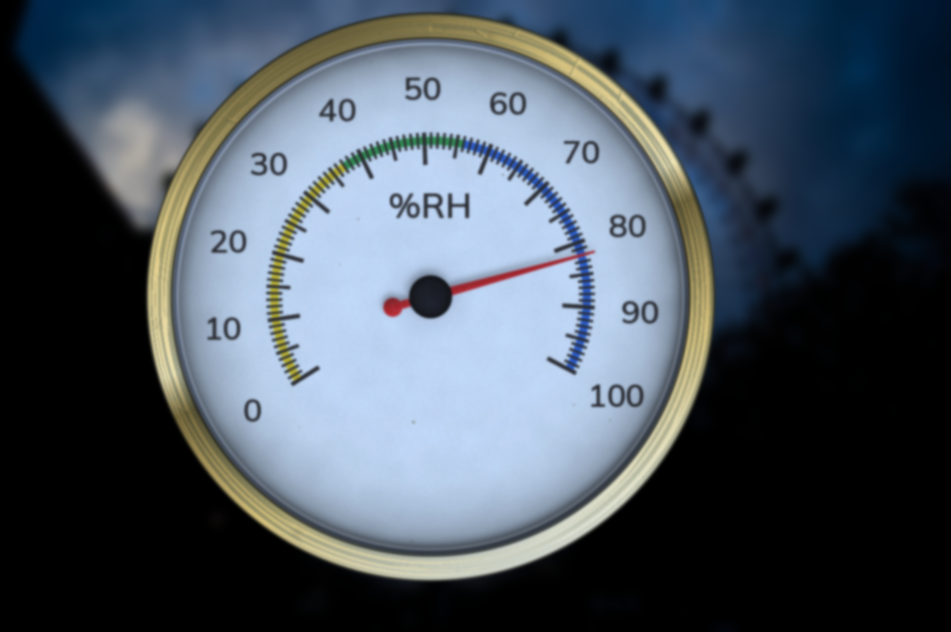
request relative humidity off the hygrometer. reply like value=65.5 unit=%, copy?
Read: value=82 unit=%
